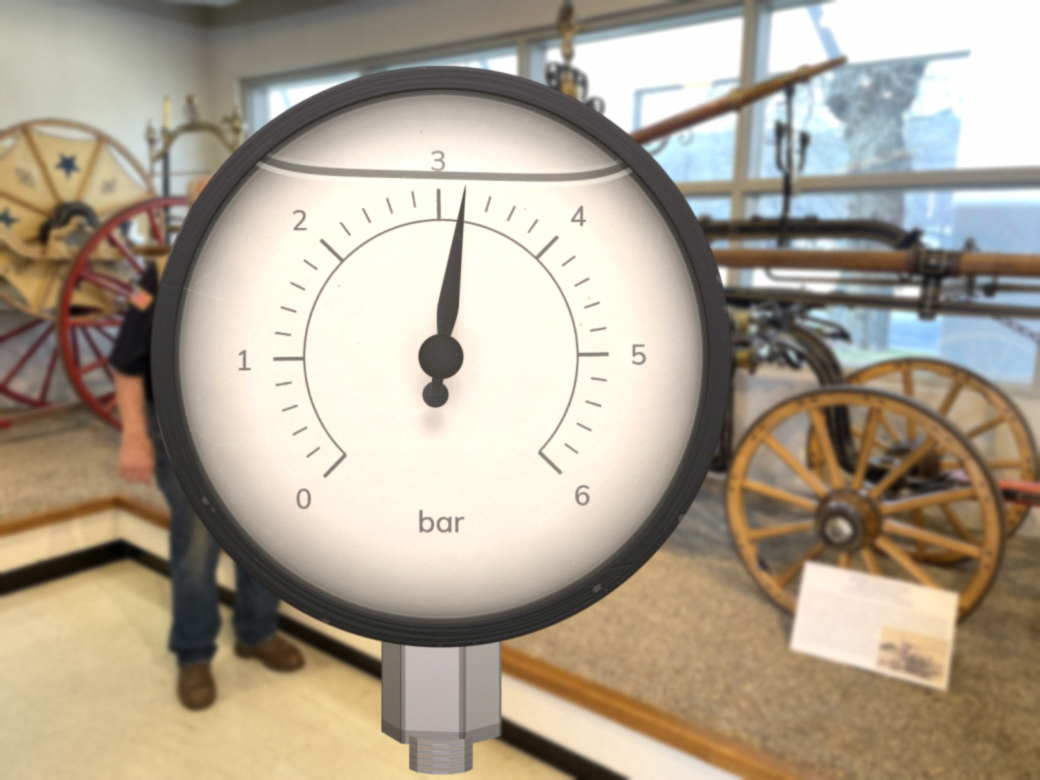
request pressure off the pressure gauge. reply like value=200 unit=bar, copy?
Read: value=3.2 unit=bar
